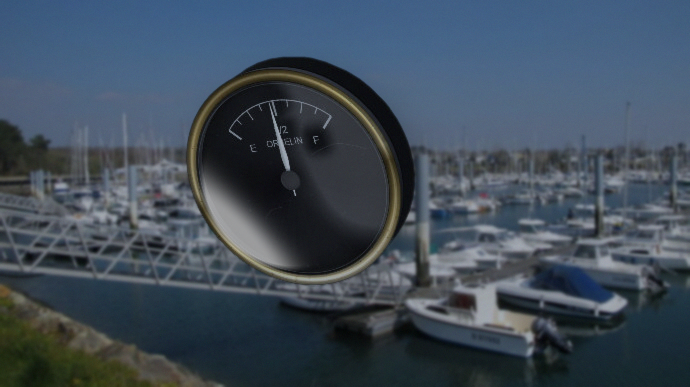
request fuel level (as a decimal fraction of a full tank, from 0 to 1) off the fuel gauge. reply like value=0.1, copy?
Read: value=0.5
